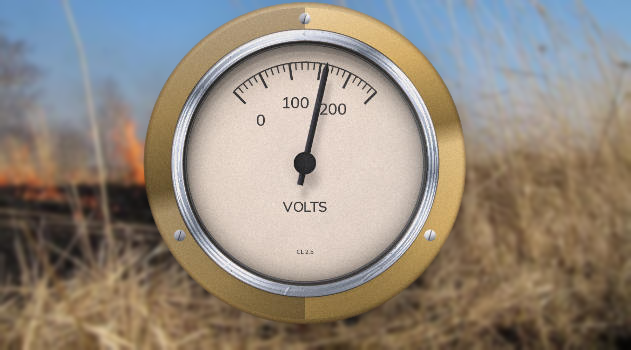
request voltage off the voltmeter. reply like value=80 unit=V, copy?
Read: value=160 unit=V
